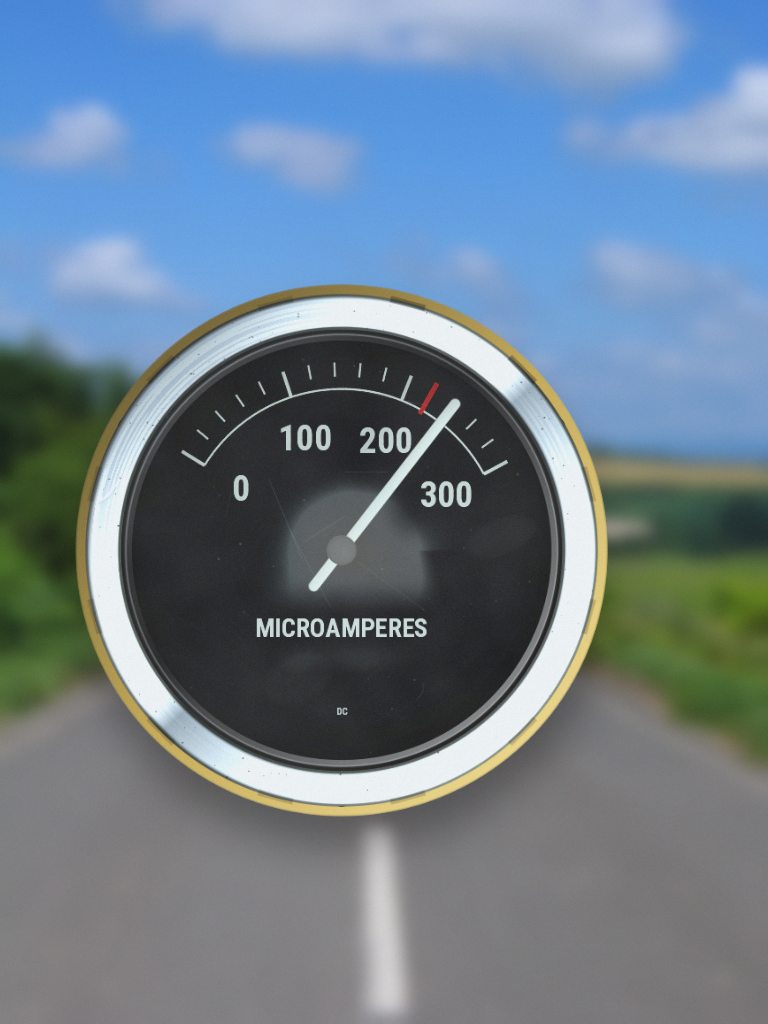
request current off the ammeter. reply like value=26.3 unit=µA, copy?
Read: value=240 unit=µA
